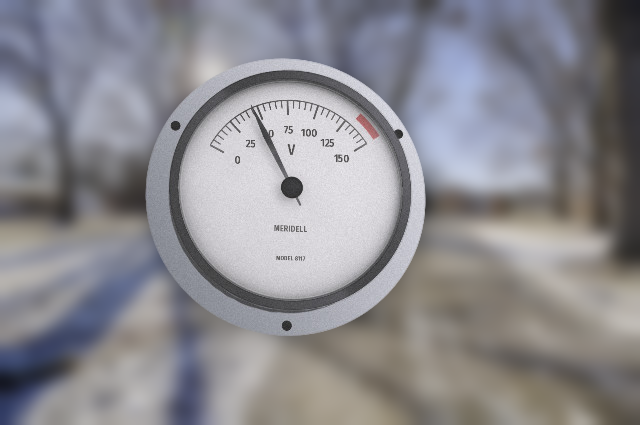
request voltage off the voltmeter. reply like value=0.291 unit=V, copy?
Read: value=45 unit=V
